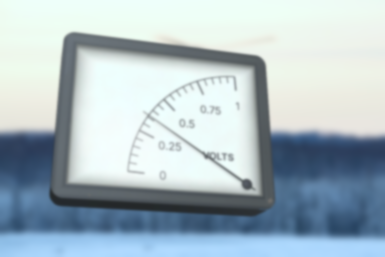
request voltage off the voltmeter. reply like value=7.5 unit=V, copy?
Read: value=0.35 unit=V
